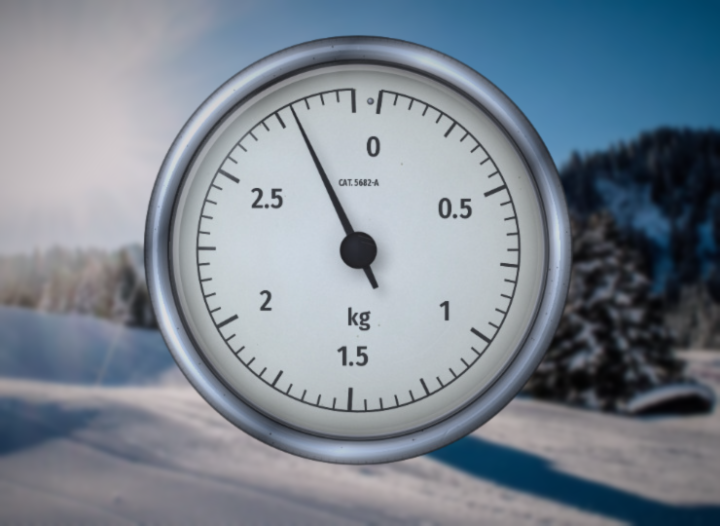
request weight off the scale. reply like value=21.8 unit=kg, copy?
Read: value=2.8 unit=kg
